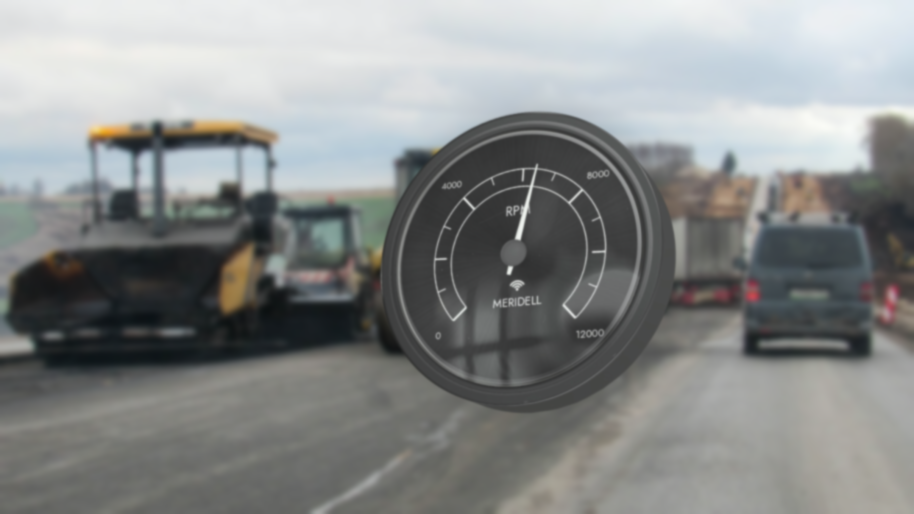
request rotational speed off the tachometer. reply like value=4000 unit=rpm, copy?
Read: value=6500 unit=rpm
